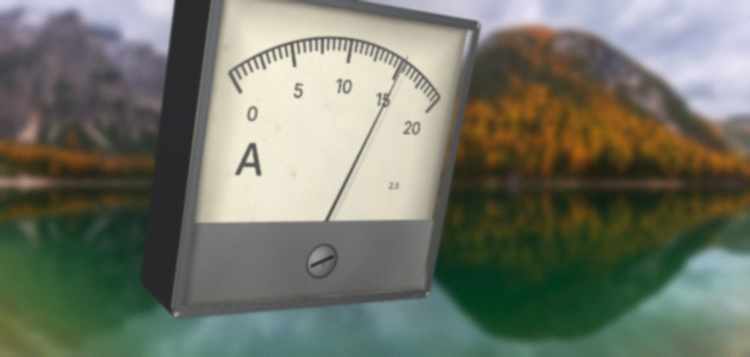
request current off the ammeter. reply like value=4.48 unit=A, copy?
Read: value=15 unit=A
